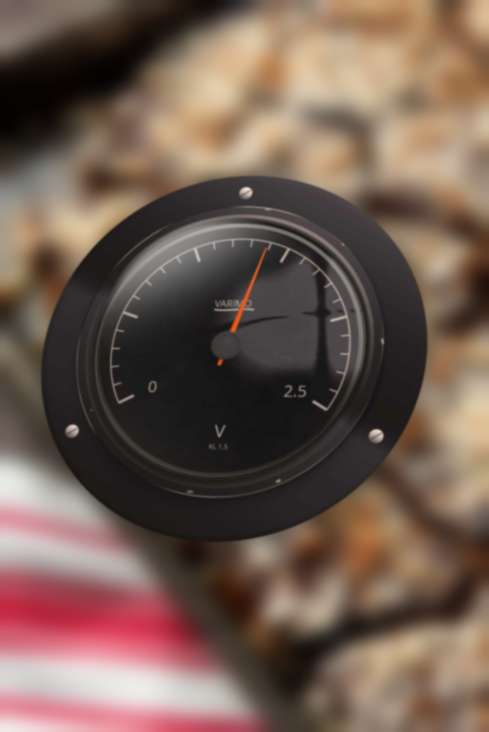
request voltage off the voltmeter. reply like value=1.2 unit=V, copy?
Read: value=1.4 unit=V
